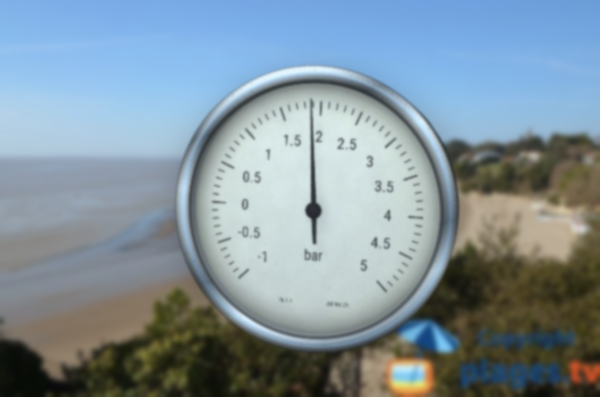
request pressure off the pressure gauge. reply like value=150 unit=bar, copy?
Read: value=1.9 unit=bar
